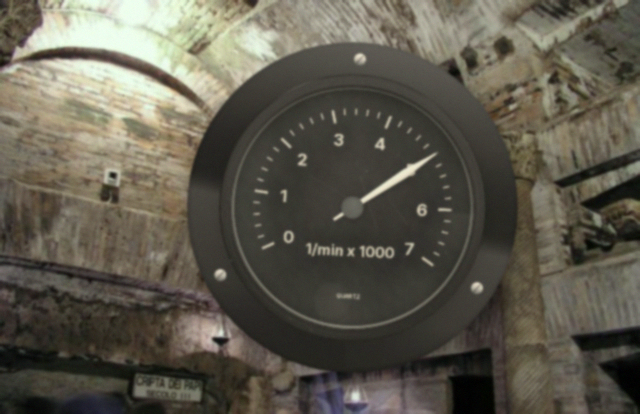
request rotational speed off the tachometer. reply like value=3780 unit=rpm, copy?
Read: value=5000 unit=rpm
